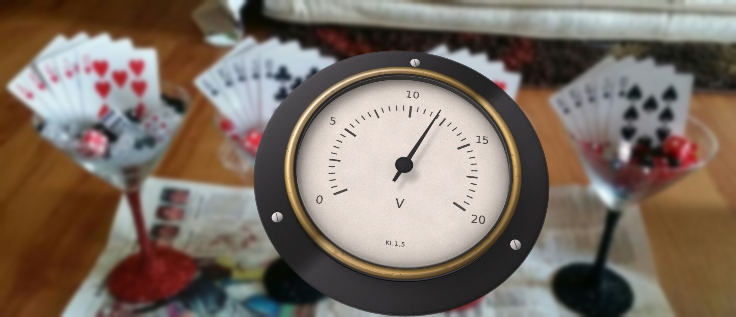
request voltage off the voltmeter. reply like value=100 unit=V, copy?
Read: value=12 unit=V
